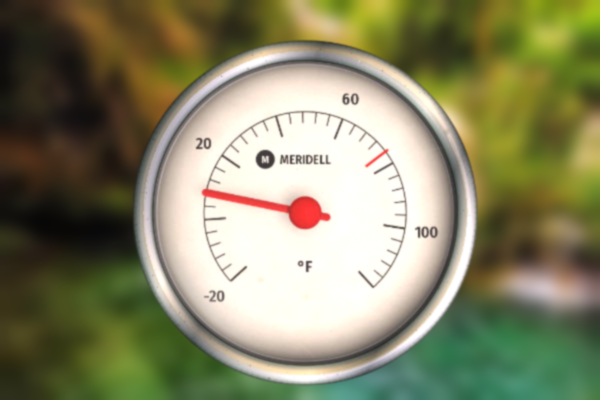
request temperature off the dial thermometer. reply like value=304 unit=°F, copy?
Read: value=8 unit=°F
